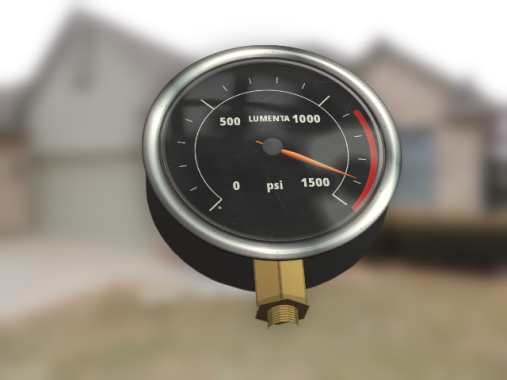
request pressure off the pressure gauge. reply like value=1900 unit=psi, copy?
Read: value=1400 unit=psi
